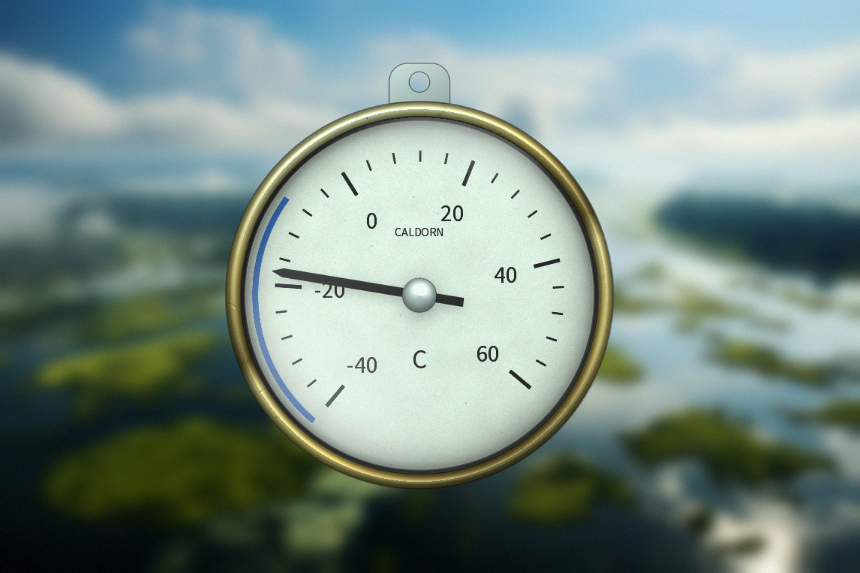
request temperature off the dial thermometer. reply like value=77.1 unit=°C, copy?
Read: value=-18 unit=°C
